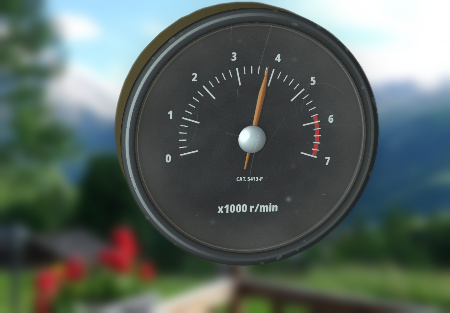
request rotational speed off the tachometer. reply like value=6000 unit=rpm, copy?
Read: value=3800 unit=rpm
